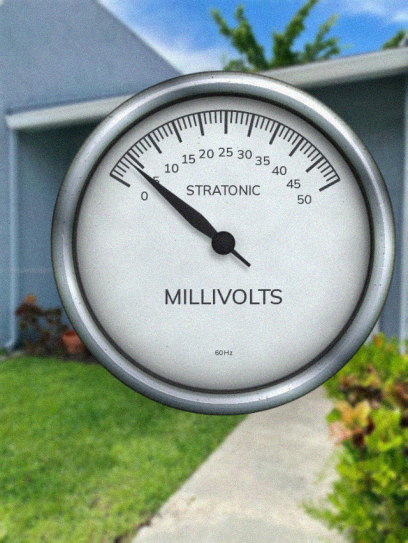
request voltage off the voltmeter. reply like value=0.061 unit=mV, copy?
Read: value=4 unit=mV
